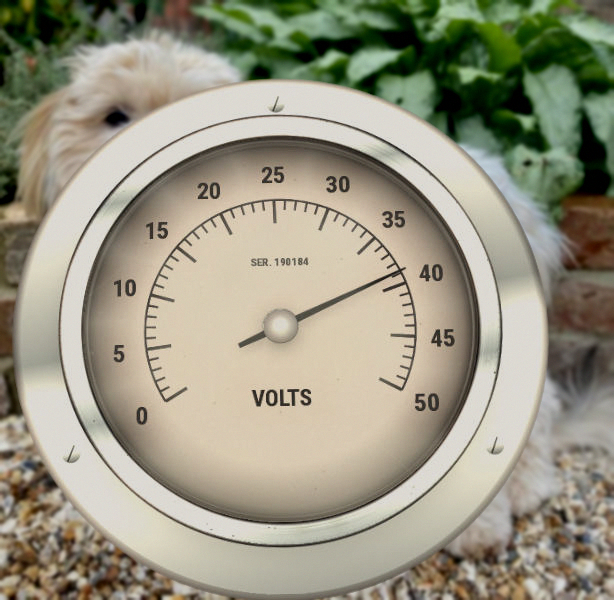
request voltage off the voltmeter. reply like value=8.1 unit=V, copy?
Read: value=39 unit=V
